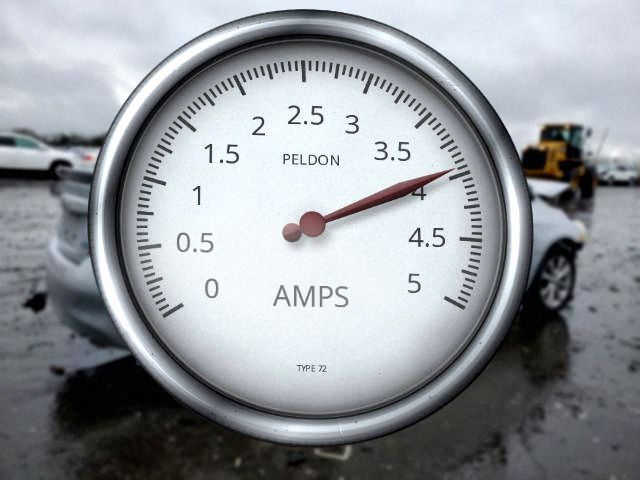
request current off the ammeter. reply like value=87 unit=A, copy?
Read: value=3.95 unit=A
